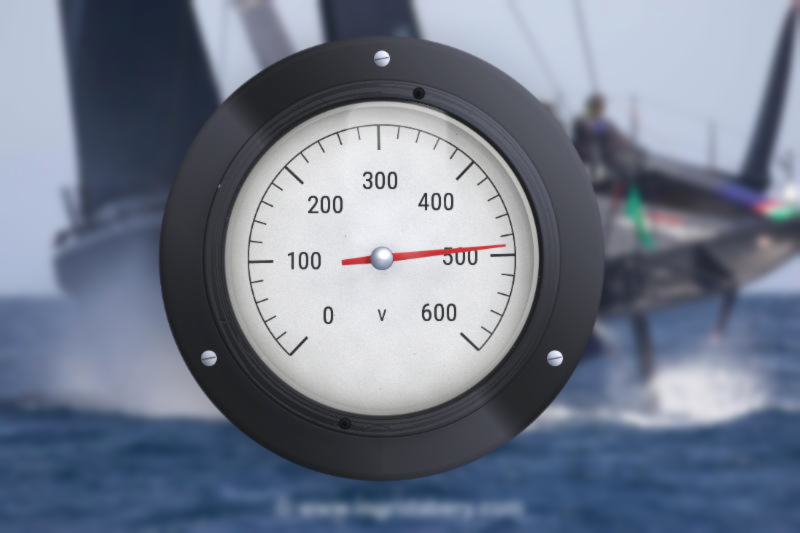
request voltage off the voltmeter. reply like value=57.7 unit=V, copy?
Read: value=490 unit=V
